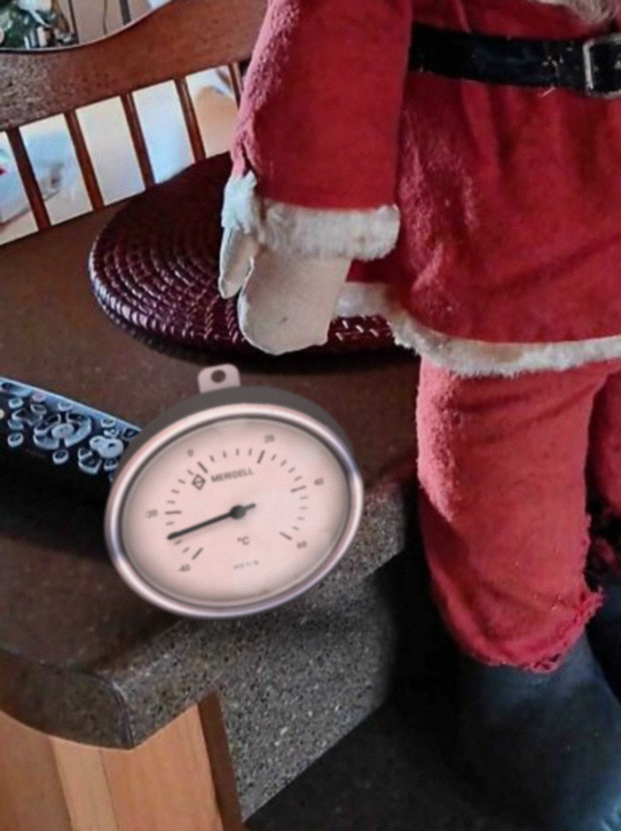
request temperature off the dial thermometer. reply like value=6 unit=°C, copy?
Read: value=-28 unit=°C
